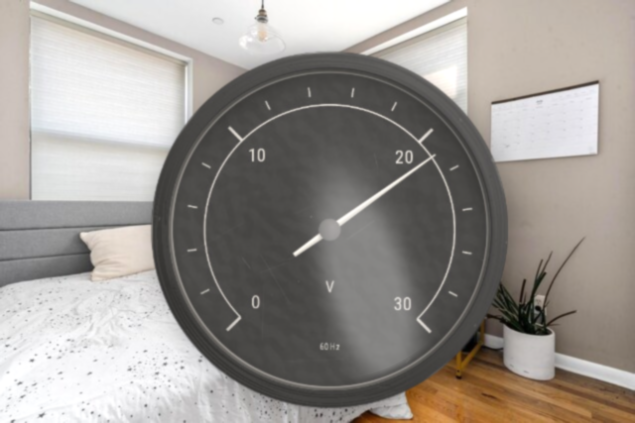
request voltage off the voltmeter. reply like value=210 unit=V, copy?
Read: value=21 unit=V
